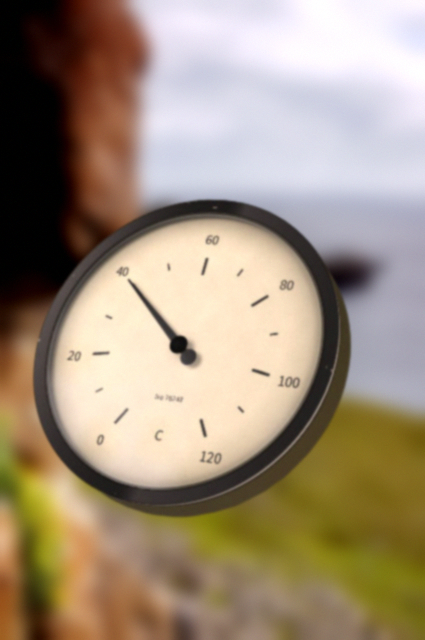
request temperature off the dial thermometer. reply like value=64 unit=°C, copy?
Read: value=40 unit=°C
